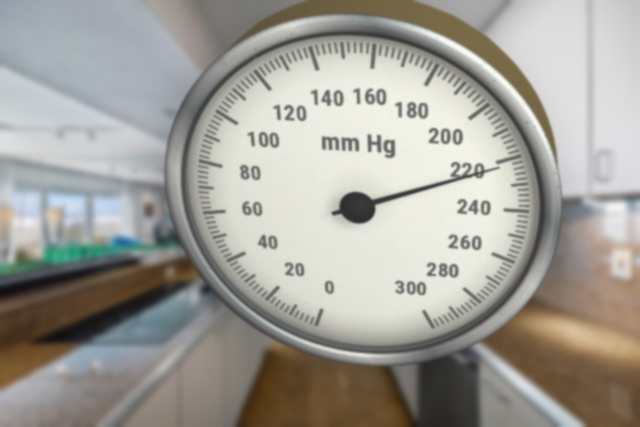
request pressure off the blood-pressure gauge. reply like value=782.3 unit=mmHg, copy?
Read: value=220 unit=mmHg
